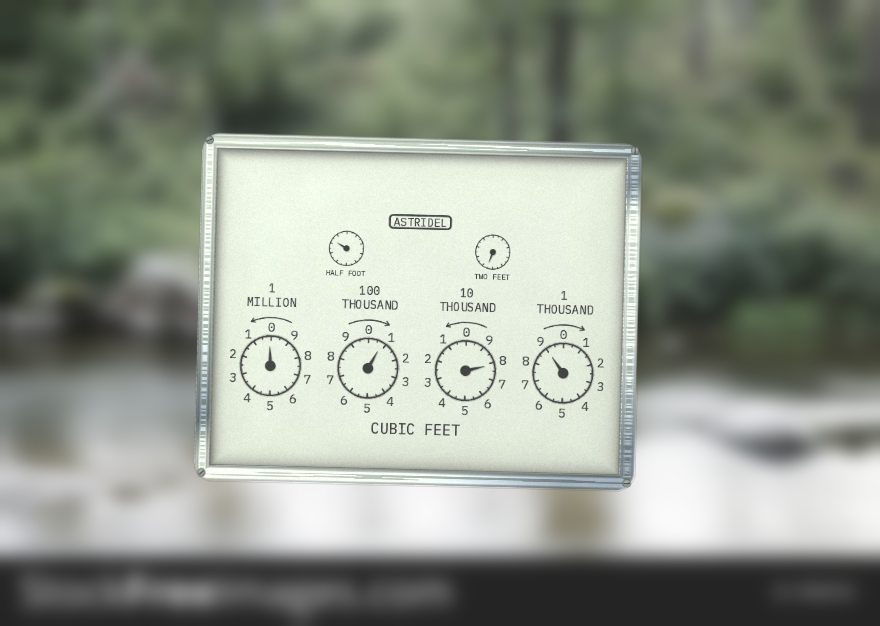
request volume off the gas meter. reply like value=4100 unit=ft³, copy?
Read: value=7900 unit=ft³
